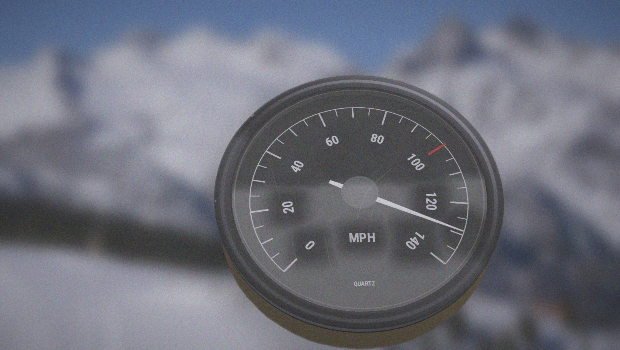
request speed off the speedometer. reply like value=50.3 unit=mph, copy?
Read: value=130 unit=mph
